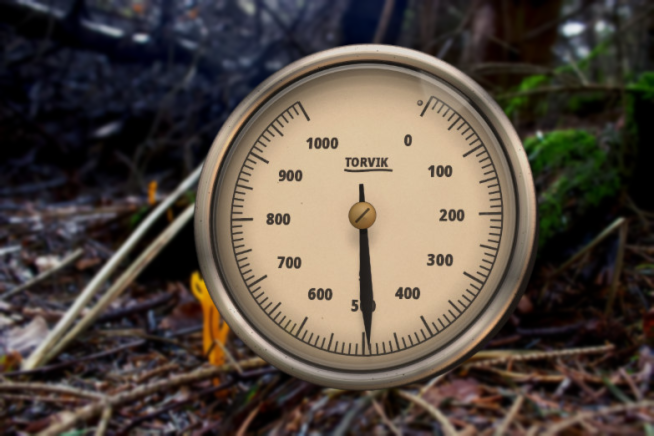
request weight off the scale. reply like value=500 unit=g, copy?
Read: value=490 unit=g
